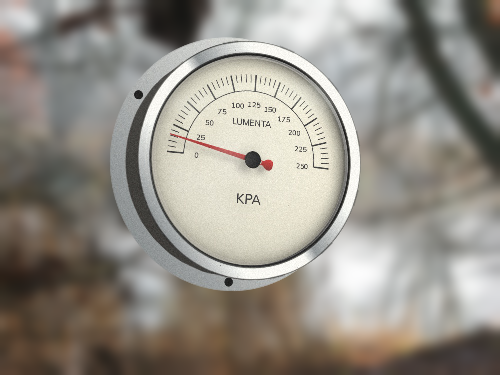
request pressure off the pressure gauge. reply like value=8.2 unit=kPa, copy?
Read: value=15 unit=kPa
